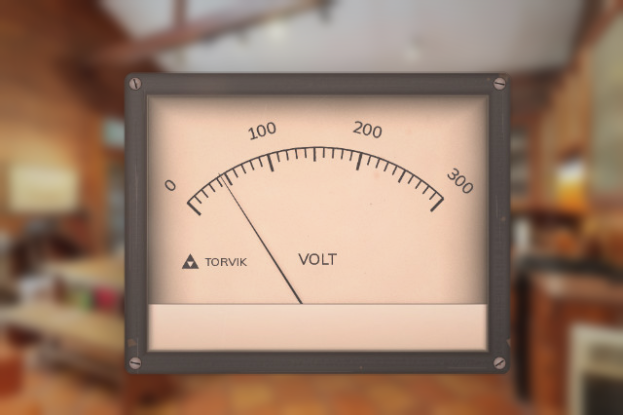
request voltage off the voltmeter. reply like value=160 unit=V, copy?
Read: value=45 unit=V
